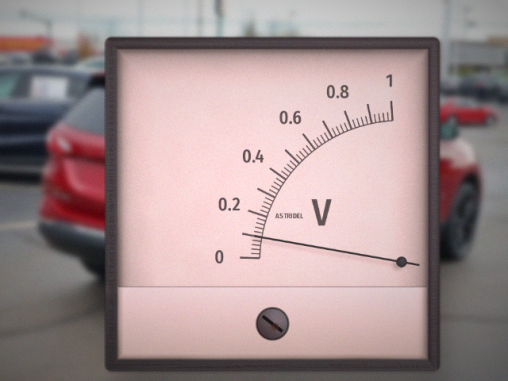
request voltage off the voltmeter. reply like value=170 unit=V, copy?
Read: value=0.1 unit=V
